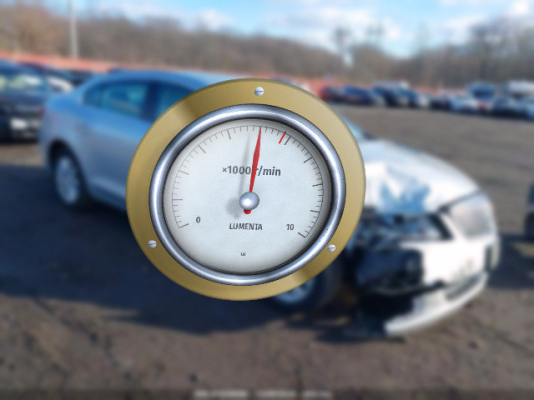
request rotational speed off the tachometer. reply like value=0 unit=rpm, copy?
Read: value=5000 unit=rpm
